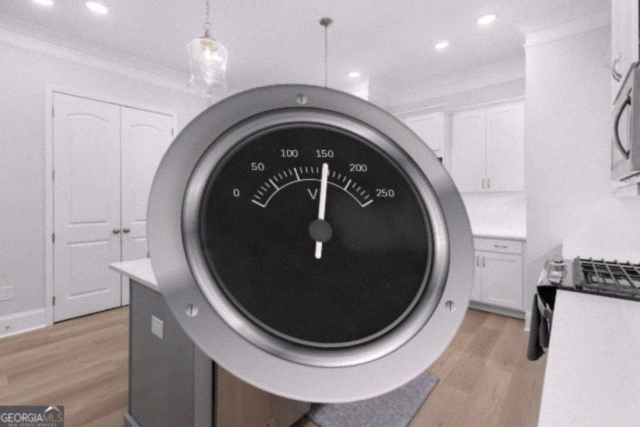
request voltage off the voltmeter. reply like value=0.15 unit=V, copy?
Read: value=150 unit=V
